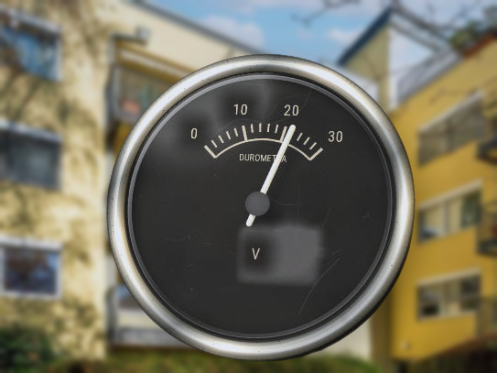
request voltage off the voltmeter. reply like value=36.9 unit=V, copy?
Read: value=22 unit=V
